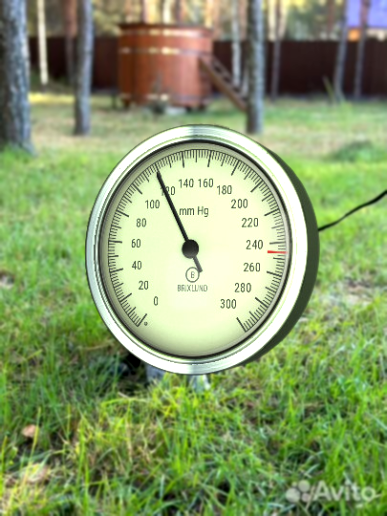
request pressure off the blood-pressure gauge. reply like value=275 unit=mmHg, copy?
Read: value=120 unit=mmHg
